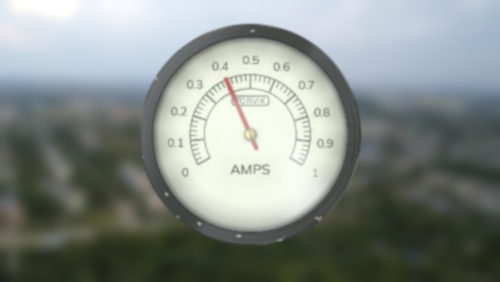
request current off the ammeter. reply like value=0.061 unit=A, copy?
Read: value=0.4 unit=A
